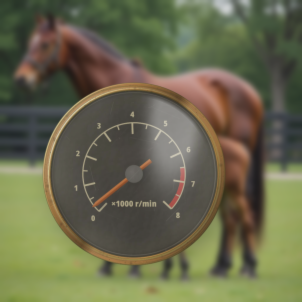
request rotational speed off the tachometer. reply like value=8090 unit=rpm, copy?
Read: value=250 unit=rpm
